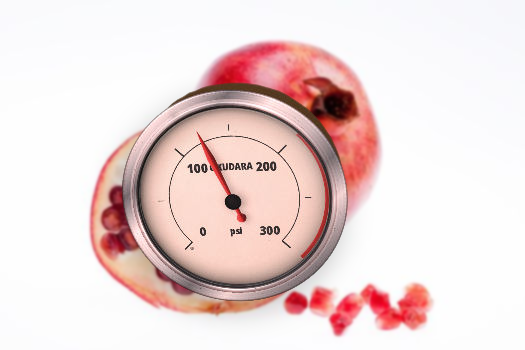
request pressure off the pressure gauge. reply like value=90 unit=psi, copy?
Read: value=125 unit=psi
